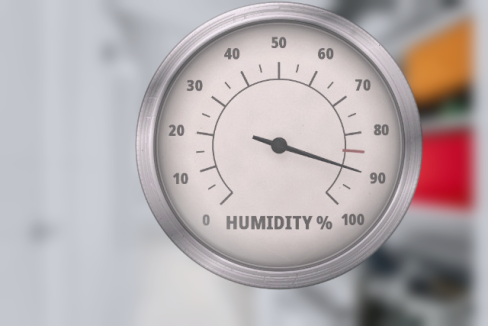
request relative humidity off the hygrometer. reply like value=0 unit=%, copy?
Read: value=90 unit=%
